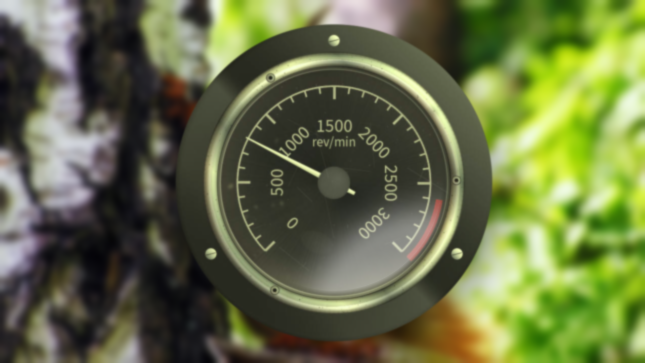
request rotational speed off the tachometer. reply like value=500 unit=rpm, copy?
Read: value=800 unit=rpm
